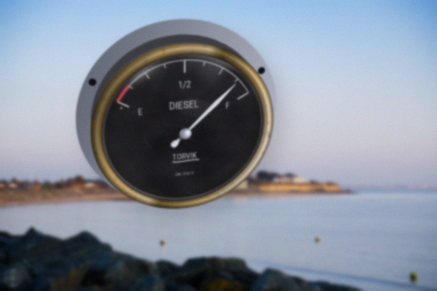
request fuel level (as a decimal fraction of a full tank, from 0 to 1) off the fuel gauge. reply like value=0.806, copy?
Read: value=0.875
